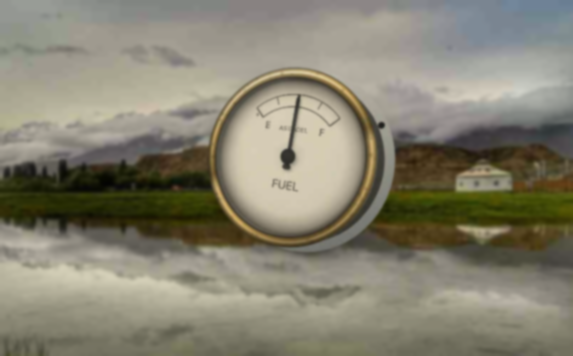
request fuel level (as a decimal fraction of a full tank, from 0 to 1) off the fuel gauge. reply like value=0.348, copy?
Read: value=0.5
